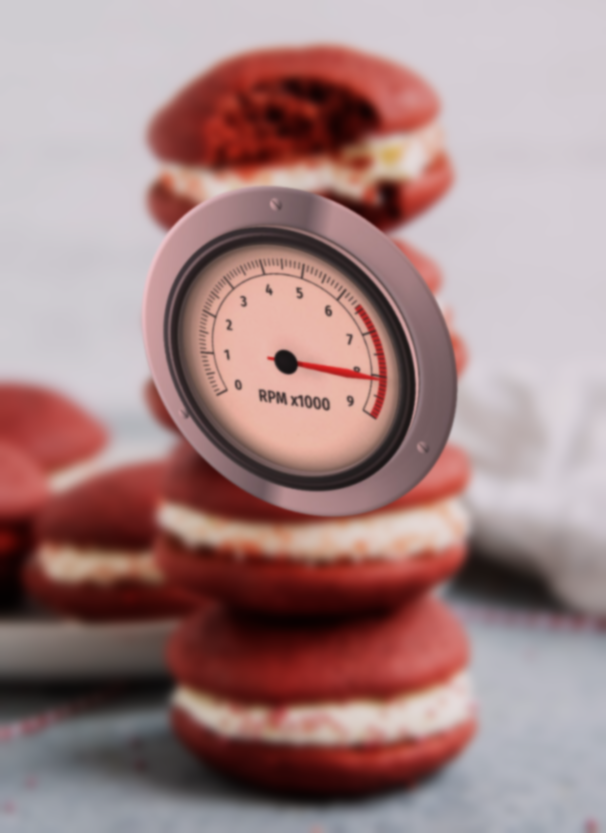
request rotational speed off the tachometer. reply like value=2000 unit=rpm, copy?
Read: value=8000 unit=rpm
